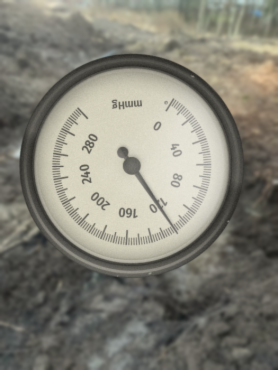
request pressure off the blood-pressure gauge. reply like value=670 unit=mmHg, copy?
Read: value=120 unit=mmHg
